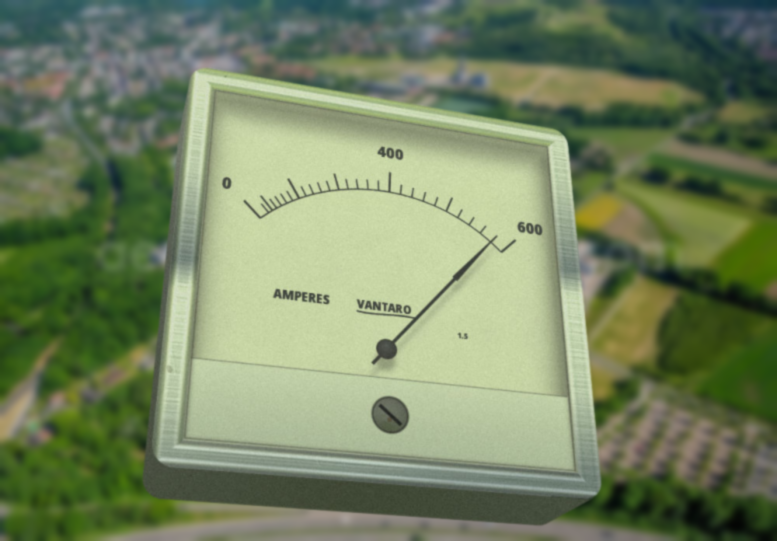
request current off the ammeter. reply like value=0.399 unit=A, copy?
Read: value=580 unit=A
